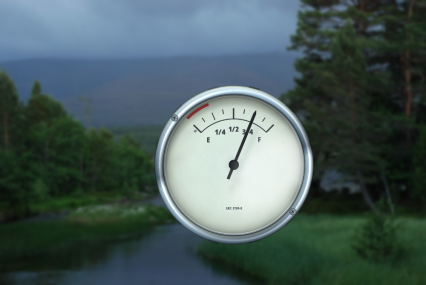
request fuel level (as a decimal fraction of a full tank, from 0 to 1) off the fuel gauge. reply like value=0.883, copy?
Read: value=0.75
